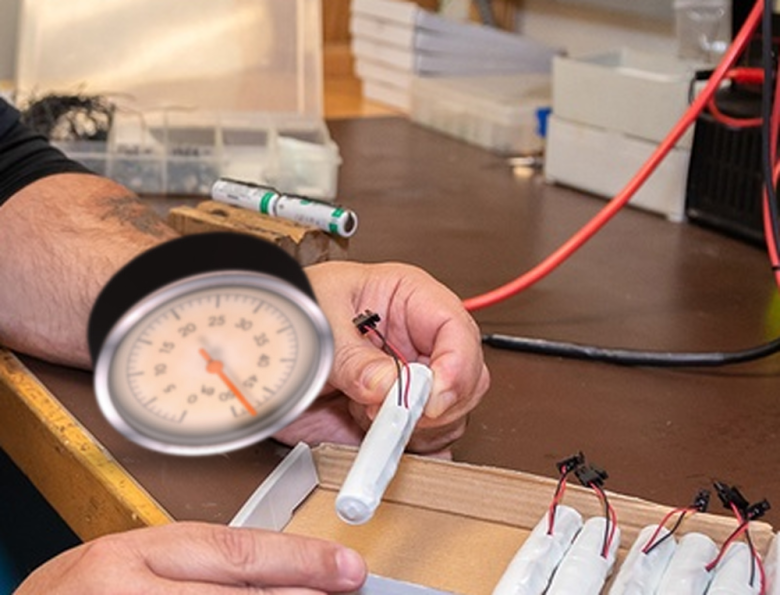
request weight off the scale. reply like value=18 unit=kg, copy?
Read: value=48 unit=kg
